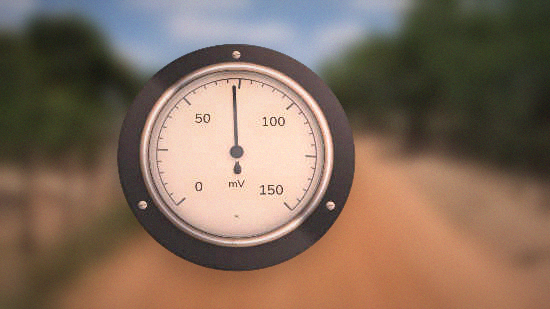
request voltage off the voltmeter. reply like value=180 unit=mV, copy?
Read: value=72.5 unit=mV
